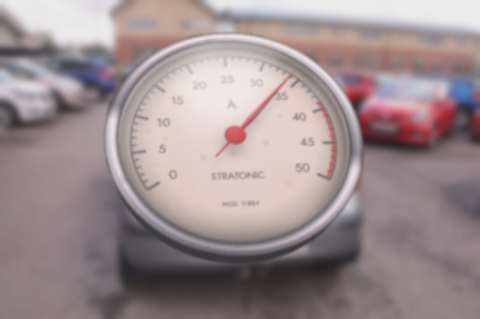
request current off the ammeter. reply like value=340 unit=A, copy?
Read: value=34 unit=A
